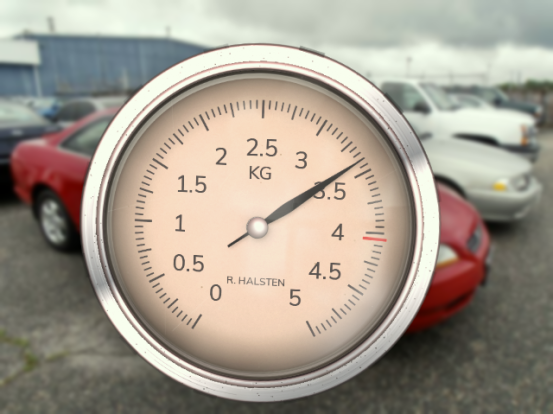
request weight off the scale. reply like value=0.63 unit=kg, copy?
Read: value=3.4 unit=kg
